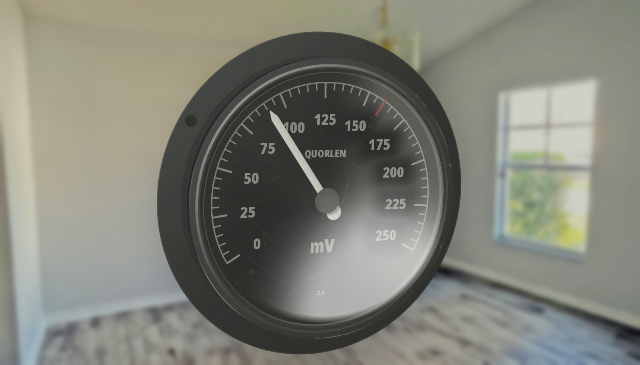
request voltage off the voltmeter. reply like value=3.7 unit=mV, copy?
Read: value=90 unit=mV
